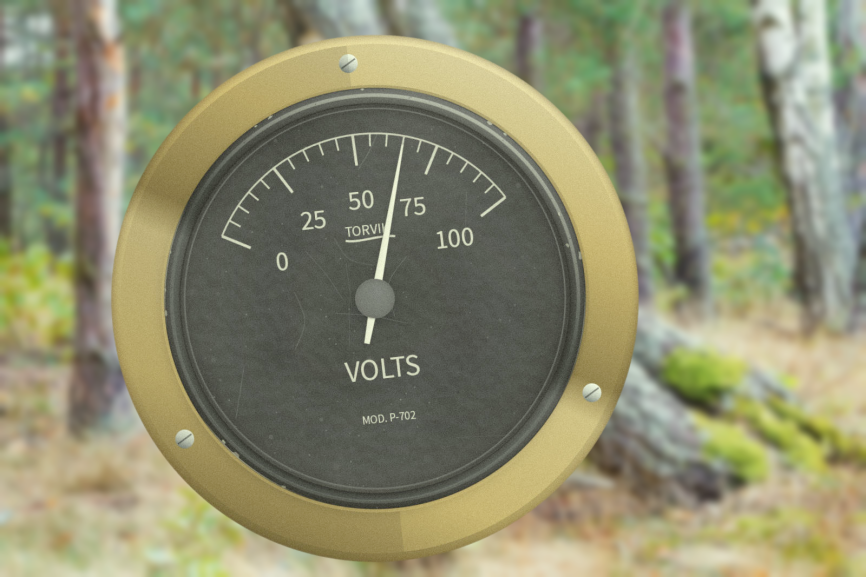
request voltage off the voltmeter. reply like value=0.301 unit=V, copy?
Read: value=65 unit=V
